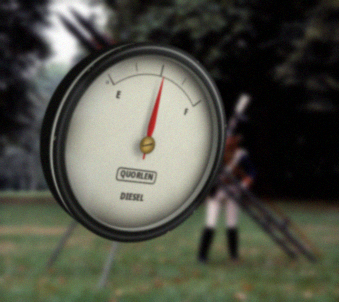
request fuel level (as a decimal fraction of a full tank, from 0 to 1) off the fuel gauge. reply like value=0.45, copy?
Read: value=0.5
